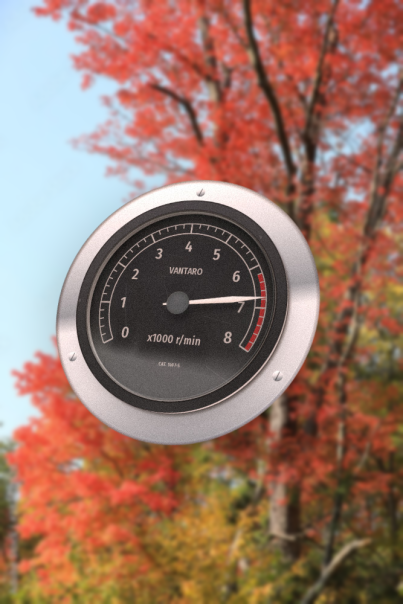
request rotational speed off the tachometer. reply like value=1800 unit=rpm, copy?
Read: value=6800 unit=rpm
